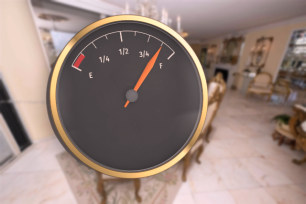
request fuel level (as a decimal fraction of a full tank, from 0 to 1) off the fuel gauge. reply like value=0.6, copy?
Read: value=0.875
